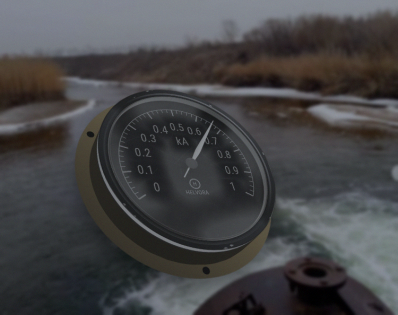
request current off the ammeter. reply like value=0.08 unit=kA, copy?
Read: value=0.66 unit=kA
